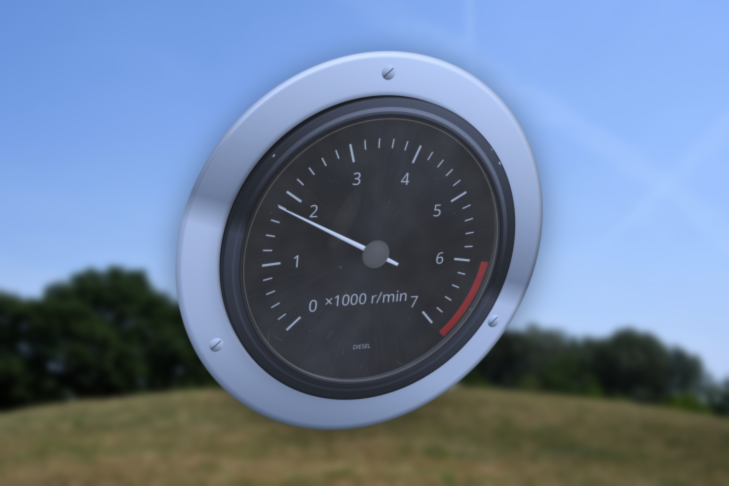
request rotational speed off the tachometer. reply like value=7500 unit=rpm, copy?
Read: value=1800 unit=rpm
